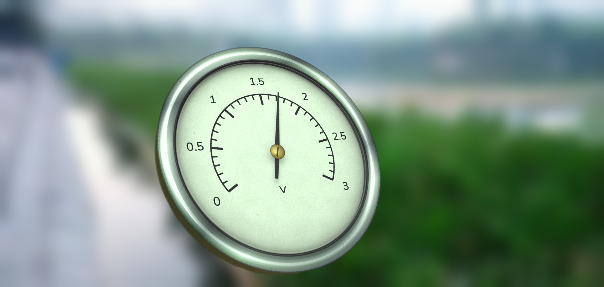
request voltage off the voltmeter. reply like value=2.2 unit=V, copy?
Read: value=1.7 unit=V
